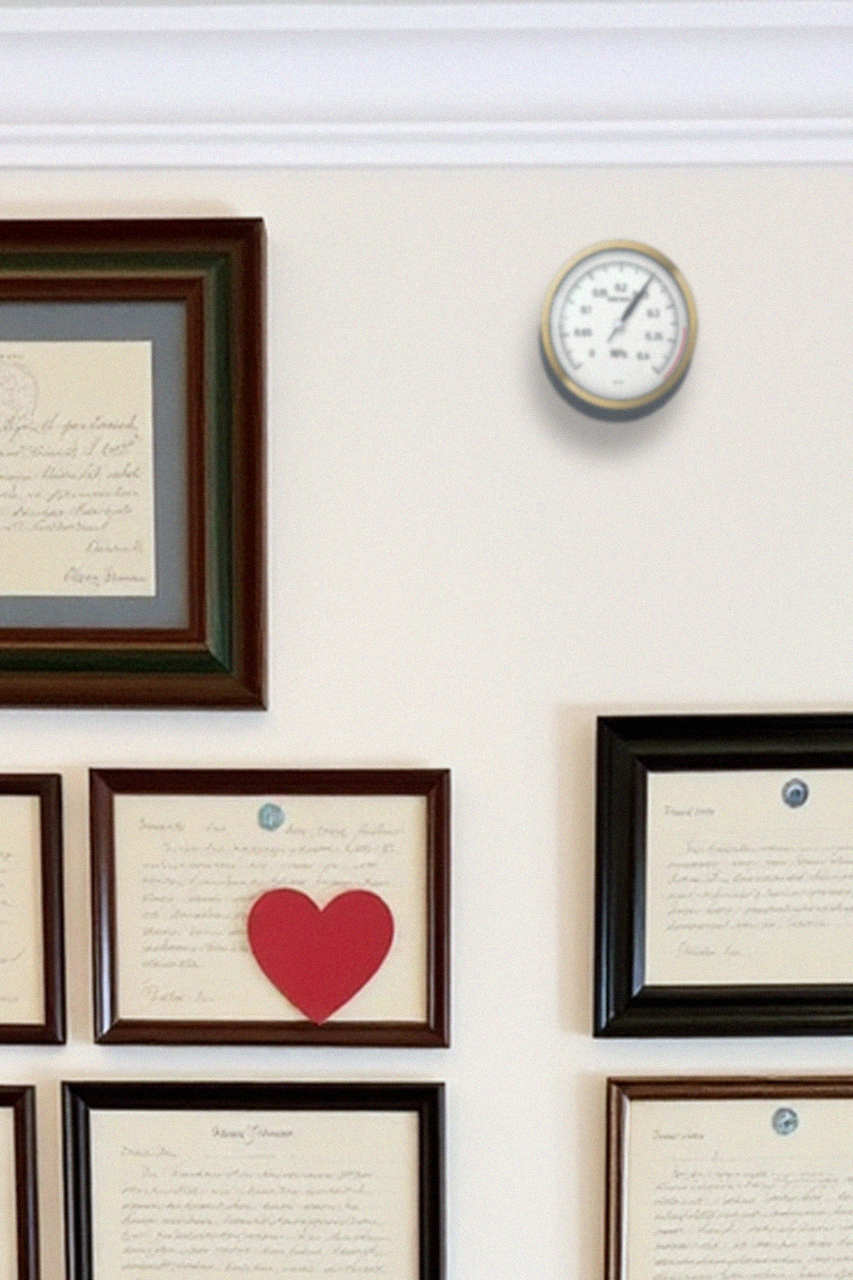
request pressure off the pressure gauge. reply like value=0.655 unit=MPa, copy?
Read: value=0.25 unit=MPa
